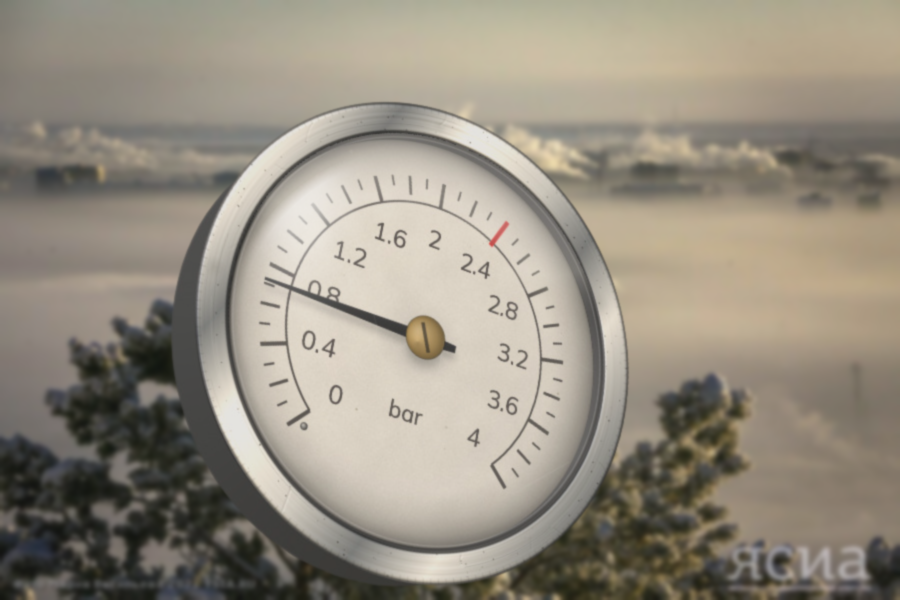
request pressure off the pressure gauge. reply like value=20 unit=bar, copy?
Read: value=0.7 unit=bar
